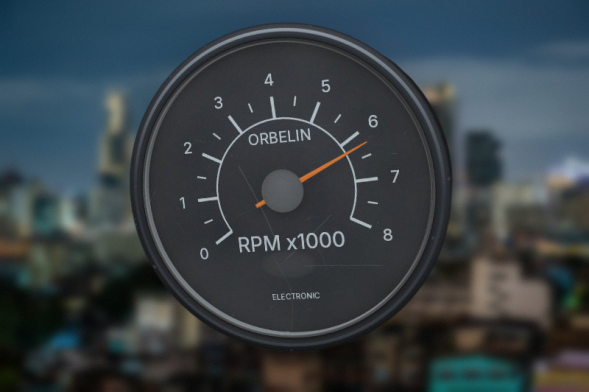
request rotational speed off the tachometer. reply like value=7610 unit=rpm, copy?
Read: value=6250 unit=rpm
